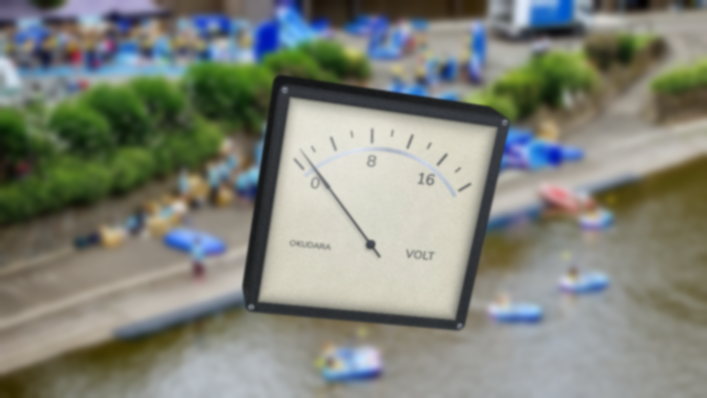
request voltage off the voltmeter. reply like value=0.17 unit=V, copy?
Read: value=1 unit=V
